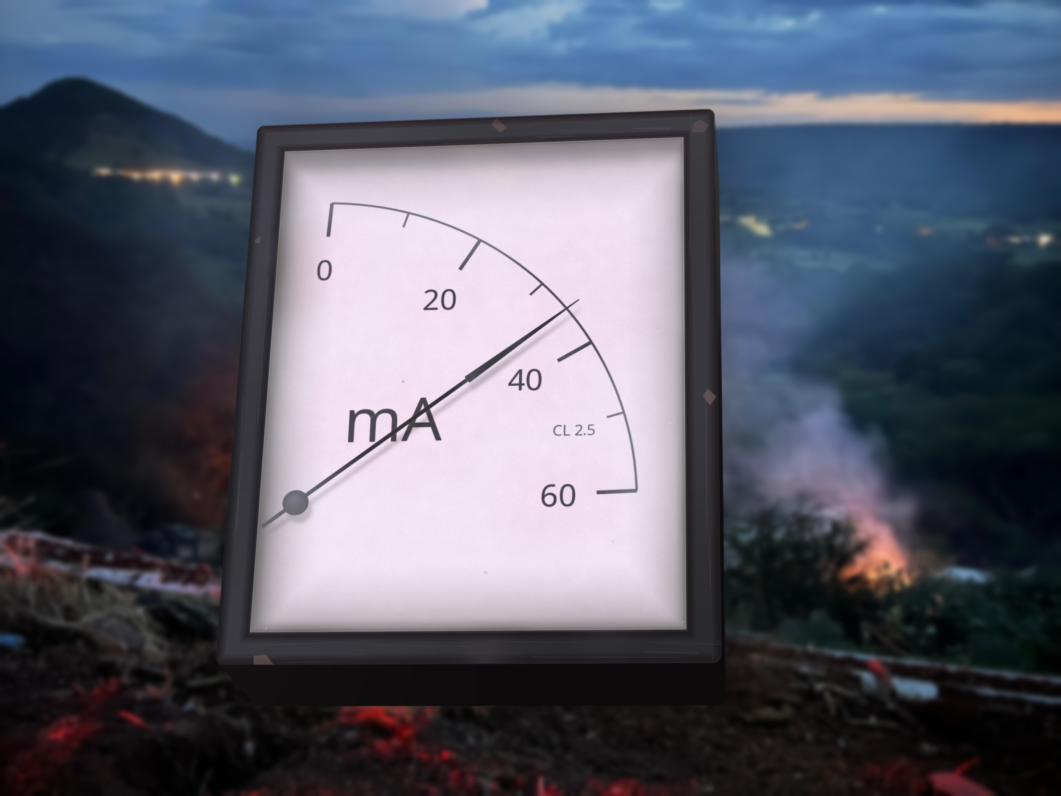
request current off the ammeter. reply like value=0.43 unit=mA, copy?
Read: value=35 unit=mA
